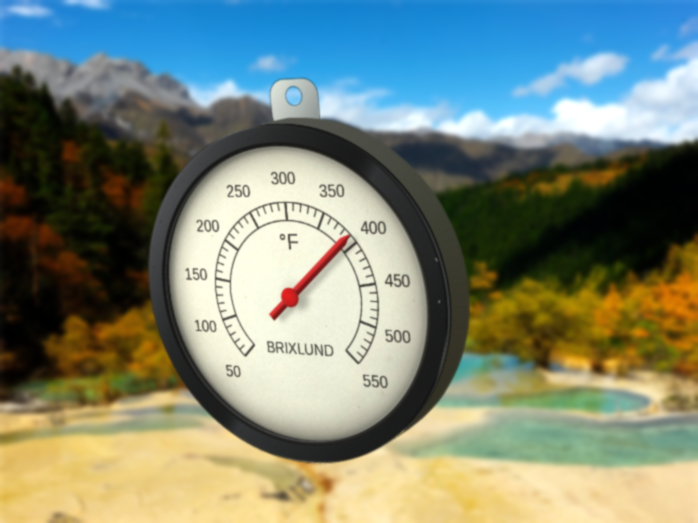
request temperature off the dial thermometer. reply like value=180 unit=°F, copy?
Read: value=390 unit=°F
